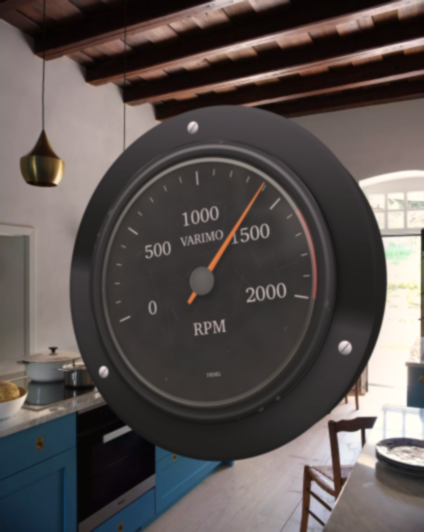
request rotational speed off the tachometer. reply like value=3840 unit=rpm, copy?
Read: value=1400 unit=rpm
